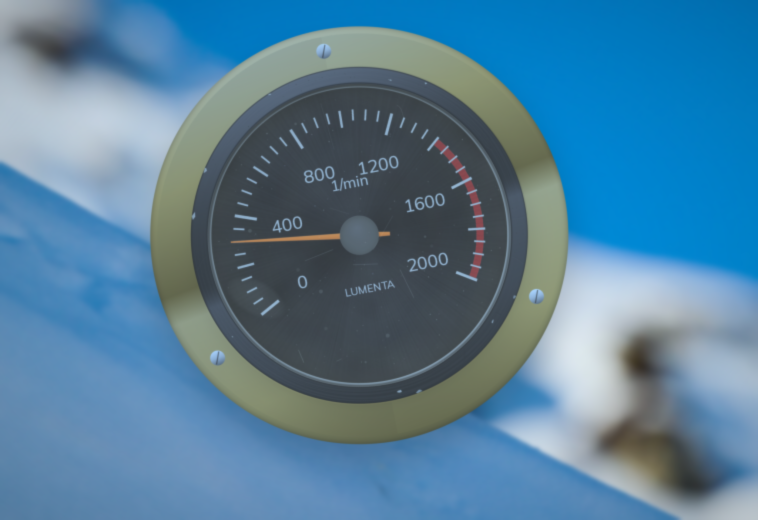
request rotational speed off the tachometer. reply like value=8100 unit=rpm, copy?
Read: value=300 unit=rpm
